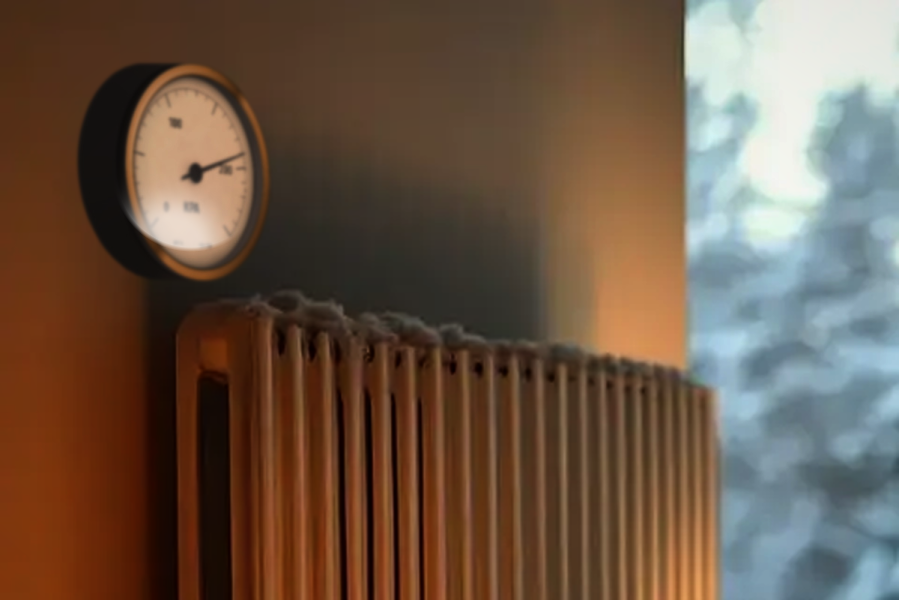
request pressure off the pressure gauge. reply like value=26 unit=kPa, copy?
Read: value=190 unit=kPa
